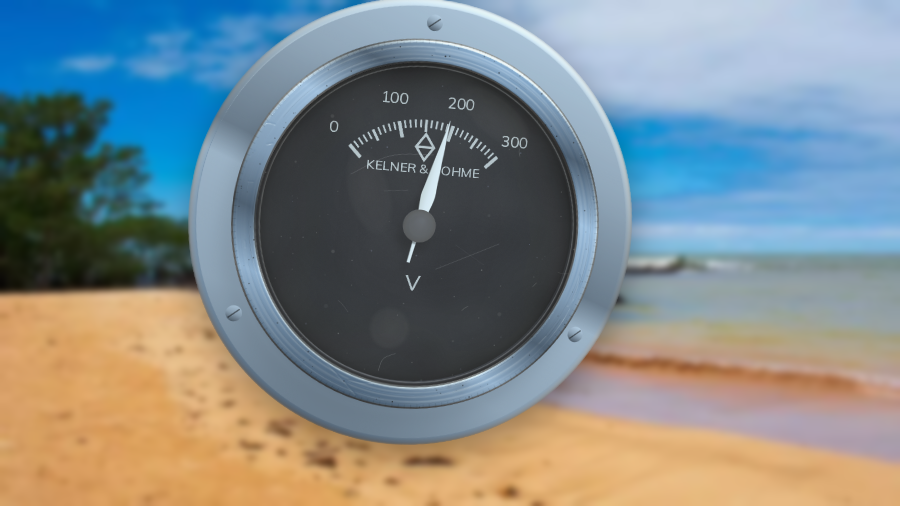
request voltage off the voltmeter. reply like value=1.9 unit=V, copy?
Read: value=190 unit=V
